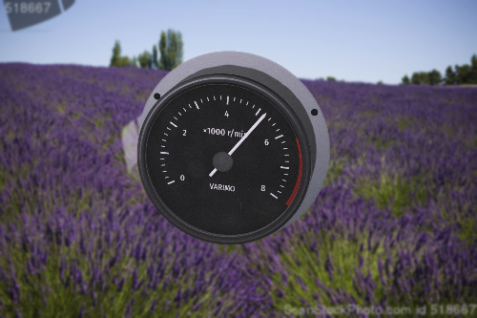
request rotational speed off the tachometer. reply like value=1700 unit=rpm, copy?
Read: value=5200 unit=rpm
